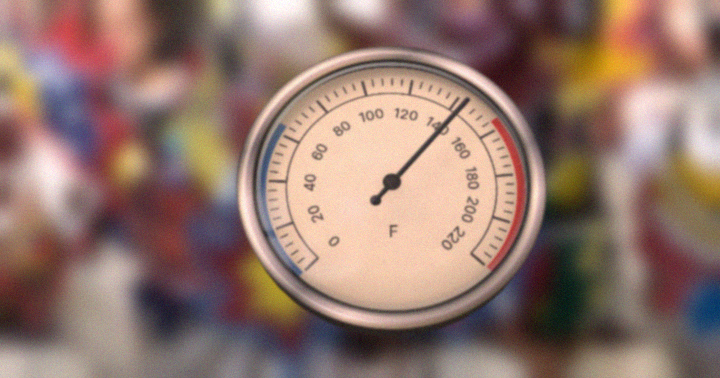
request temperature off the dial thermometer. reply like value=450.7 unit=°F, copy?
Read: value=144 unit=°F
